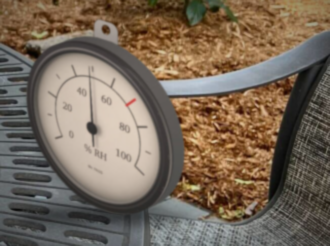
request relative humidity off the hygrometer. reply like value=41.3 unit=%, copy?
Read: value=50 unit=%
